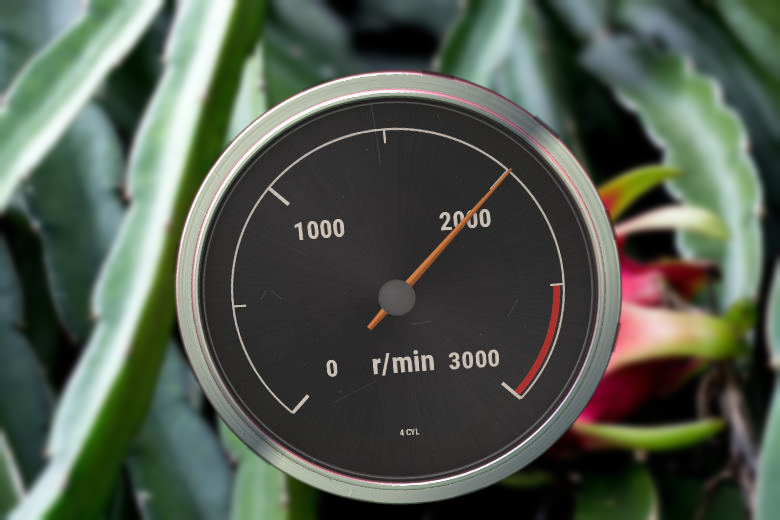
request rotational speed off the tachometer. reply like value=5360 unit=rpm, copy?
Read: value=2000 unit=rpm
